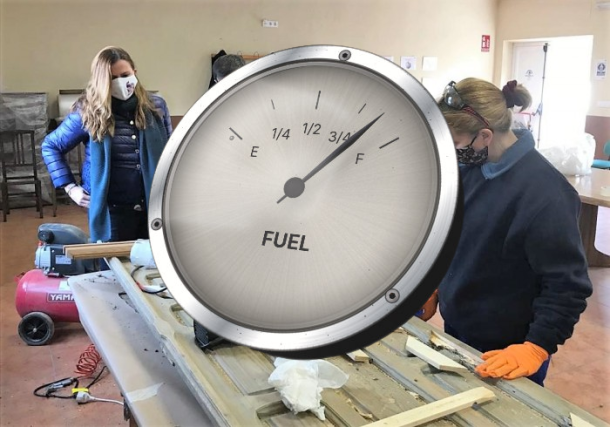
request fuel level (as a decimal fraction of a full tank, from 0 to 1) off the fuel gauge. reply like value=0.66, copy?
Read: value=0.875
